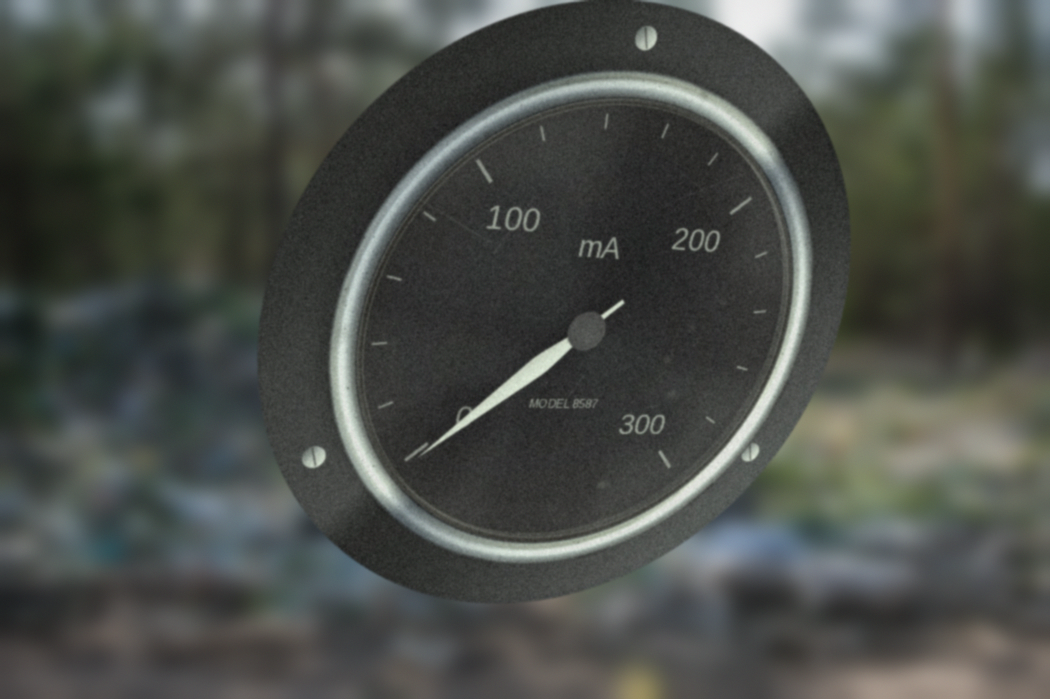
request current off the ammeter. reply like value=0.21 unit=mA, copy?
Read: value=0 unit=mA
